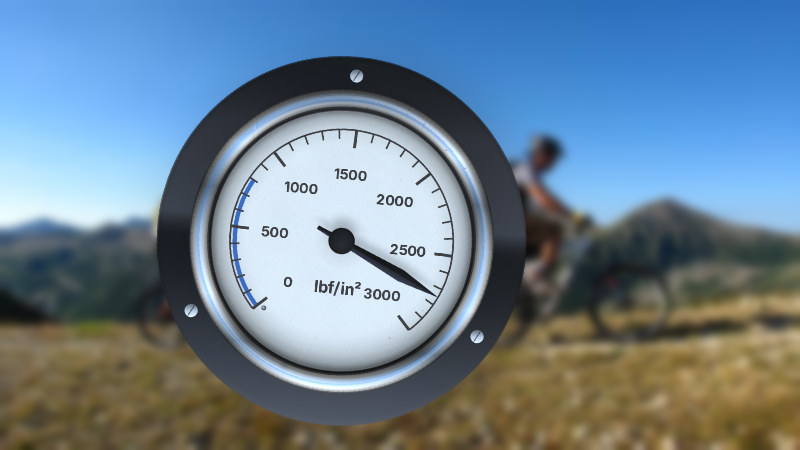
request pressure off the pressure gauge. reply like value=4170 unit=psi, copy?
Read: value=2750 unit=psi
